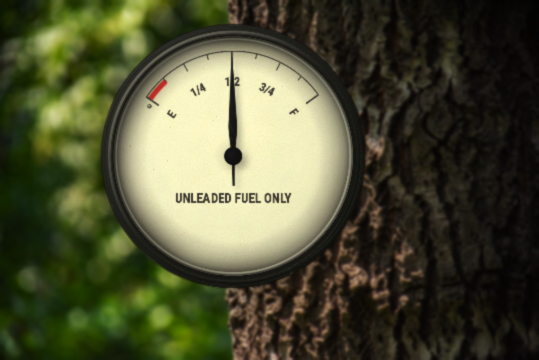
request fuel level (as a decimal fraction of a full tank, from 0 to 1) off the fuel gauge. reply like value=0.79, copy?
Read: value=0.5
